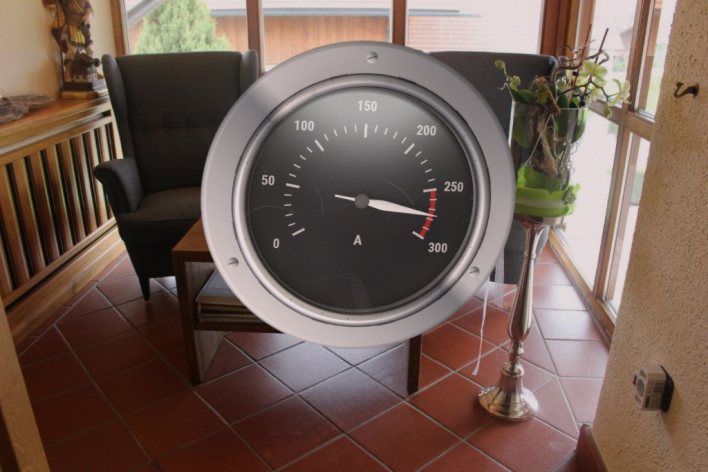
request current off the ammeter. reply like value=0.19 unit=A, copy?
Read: value=275 unit=A
